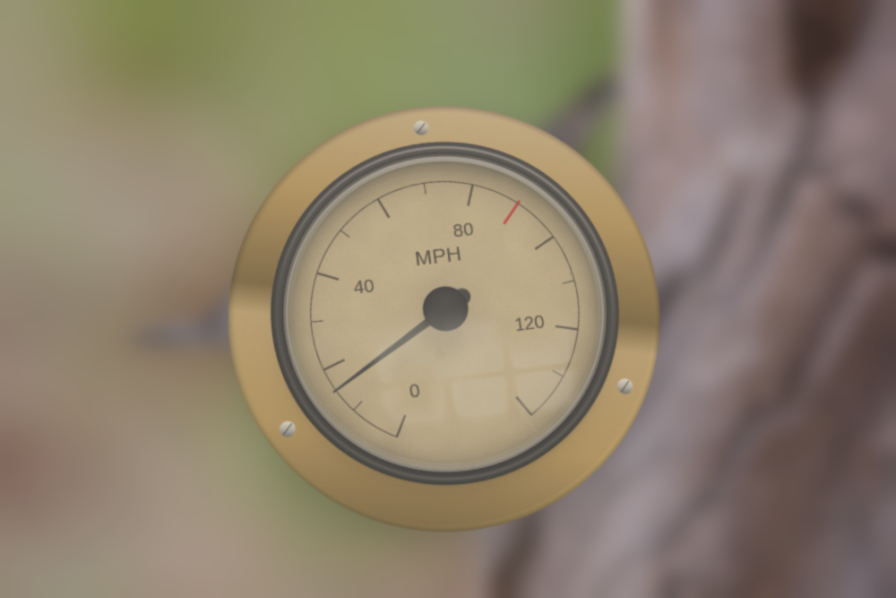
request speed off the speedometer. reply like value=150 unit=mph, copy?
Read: value=15 unit=mph
